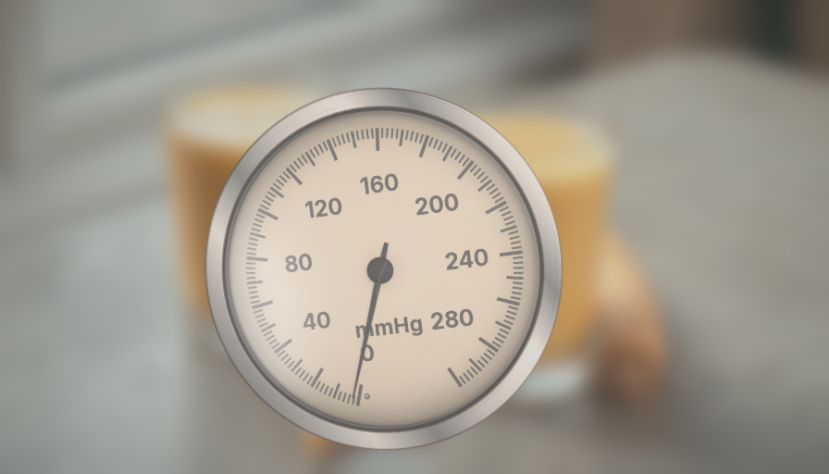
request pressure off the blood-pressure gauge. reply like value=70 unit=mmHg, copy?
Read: value=2 unit=mmHg
